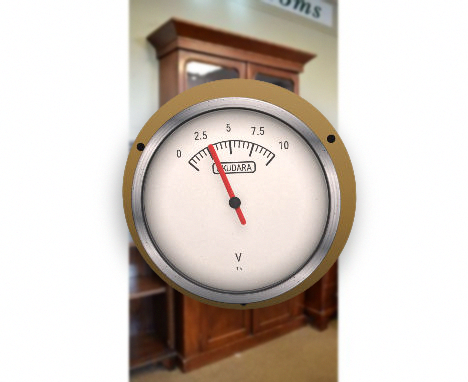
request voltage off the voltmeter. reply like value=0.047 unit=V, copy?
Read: value=3 unit=V
